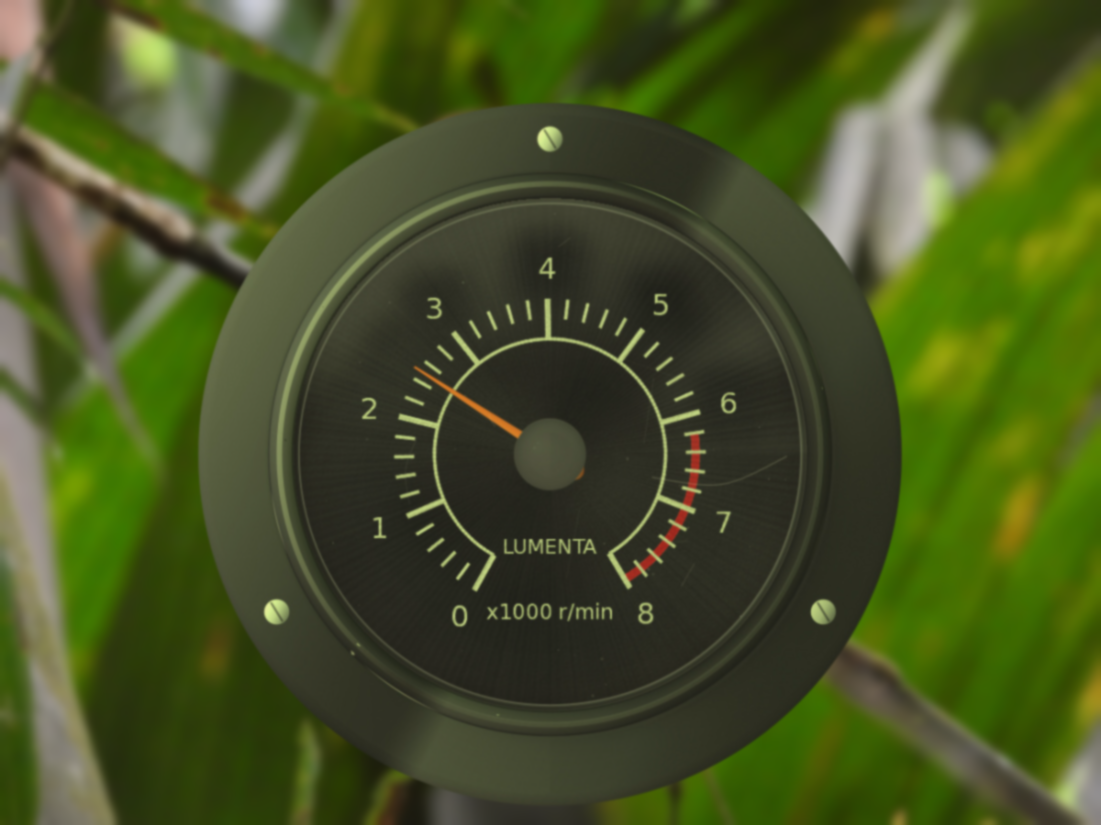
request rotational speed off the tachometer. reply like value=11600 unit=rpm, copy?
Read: value=2500 unit=rpm
